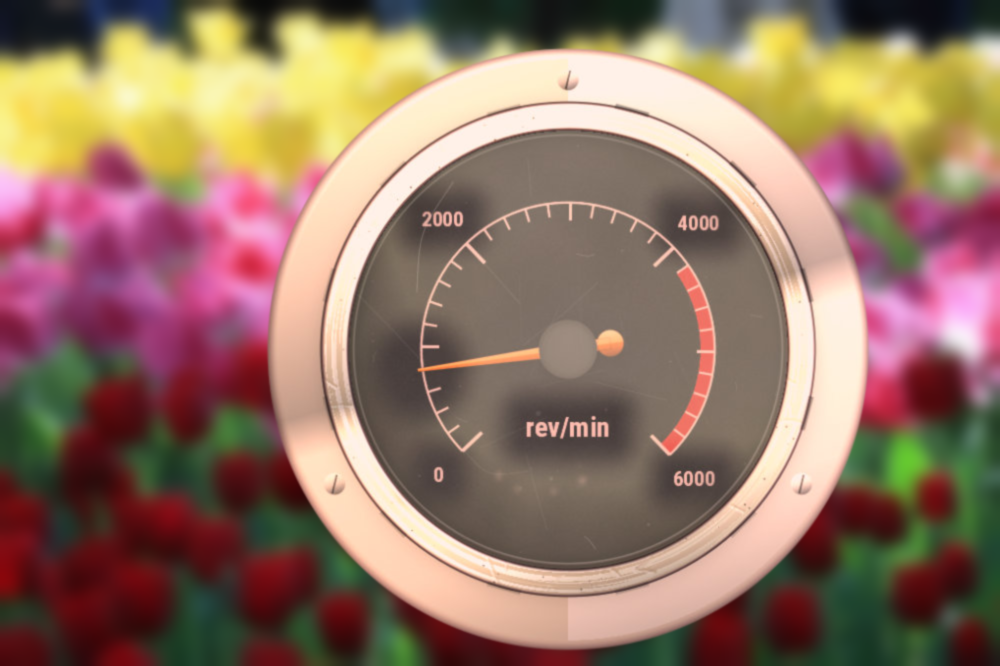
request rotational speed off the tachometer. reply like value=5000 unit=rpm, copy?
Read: value=800 unit=rpm
